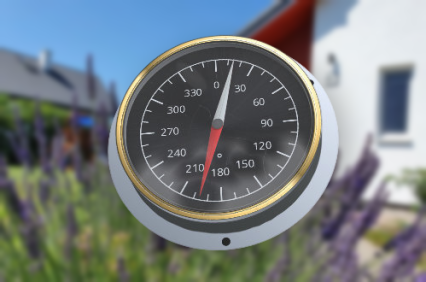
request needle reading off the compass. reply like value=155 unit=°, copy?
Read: value=195 unit=°
